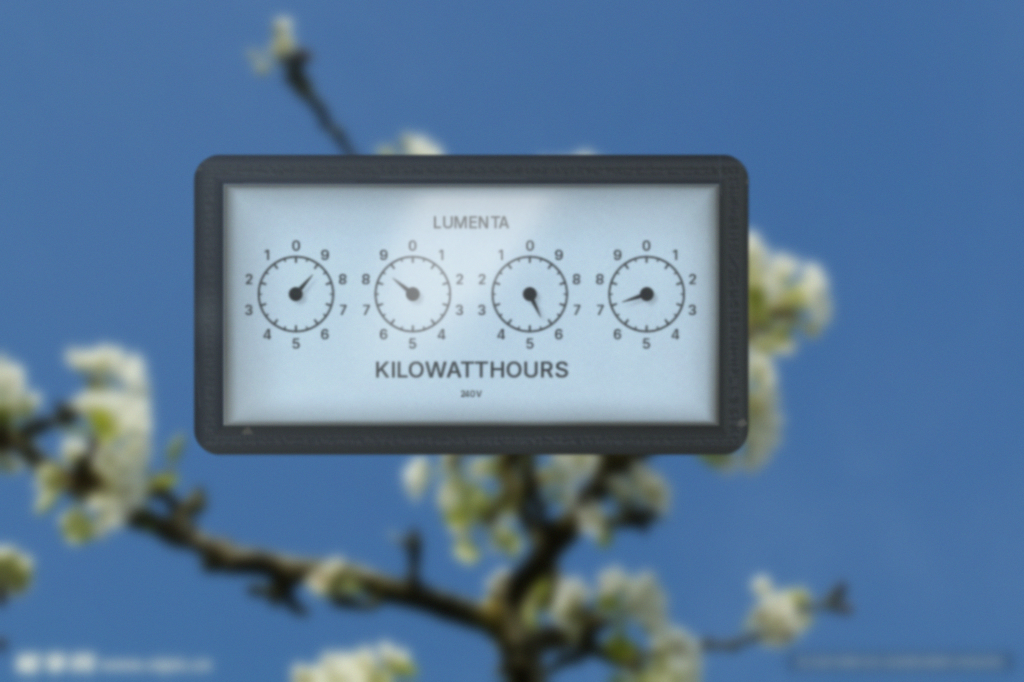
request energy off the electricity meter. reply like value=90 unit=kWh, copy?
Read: value=8857 unit=kWh
